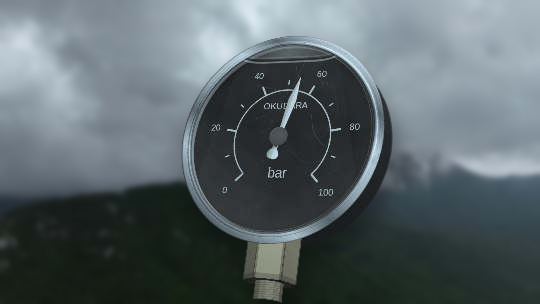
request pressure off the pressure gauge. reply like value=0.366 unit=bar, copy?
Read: value=55 unit=bar
